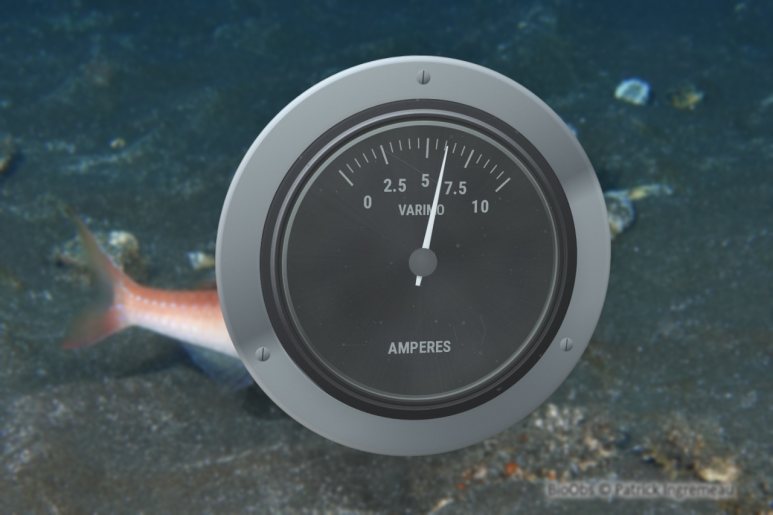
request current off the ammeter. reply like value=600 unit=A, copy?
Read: value=6 unit=A
